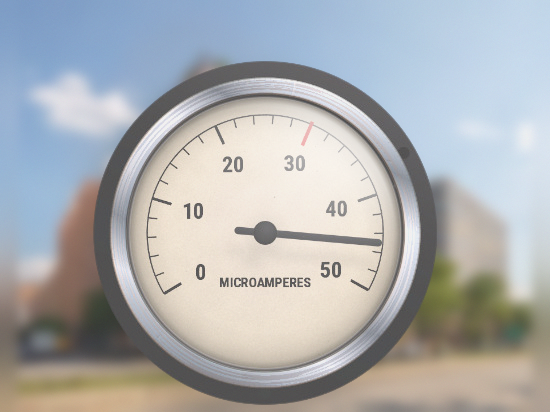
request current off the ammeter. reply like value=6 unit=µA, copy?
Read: value=45 unit=µA
